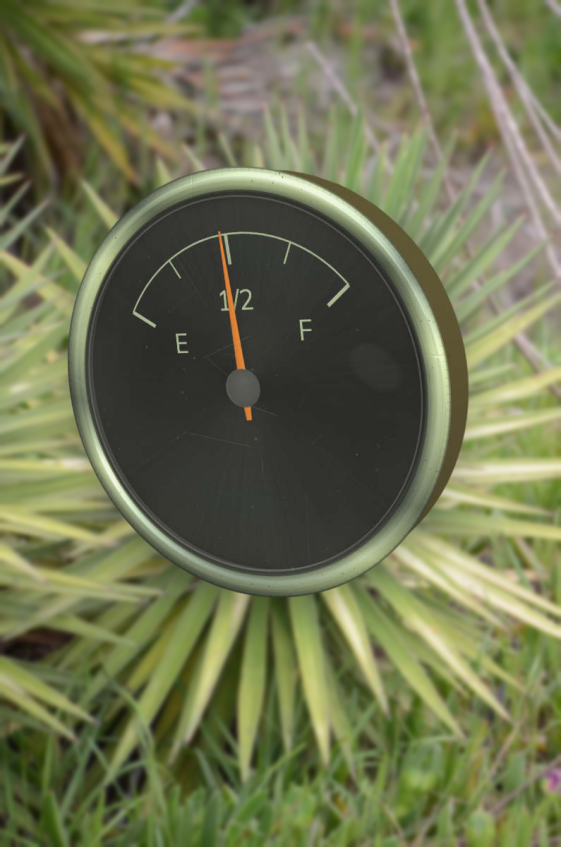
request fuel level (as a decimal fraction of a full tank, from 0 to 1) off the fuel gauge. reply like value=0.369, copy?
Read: value=0.5
